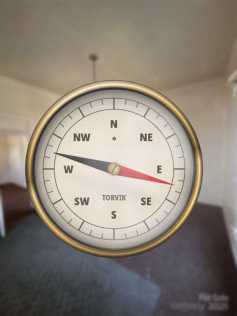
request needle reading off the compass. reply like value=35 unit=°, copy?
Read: value=105 unit=°
